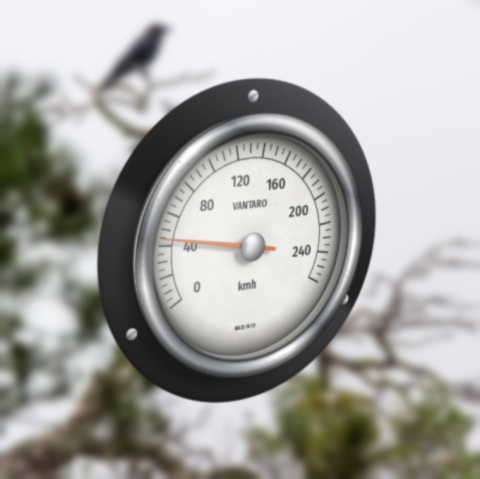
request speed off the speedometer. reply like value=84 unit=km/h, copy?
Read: value=45 unit=km/h
